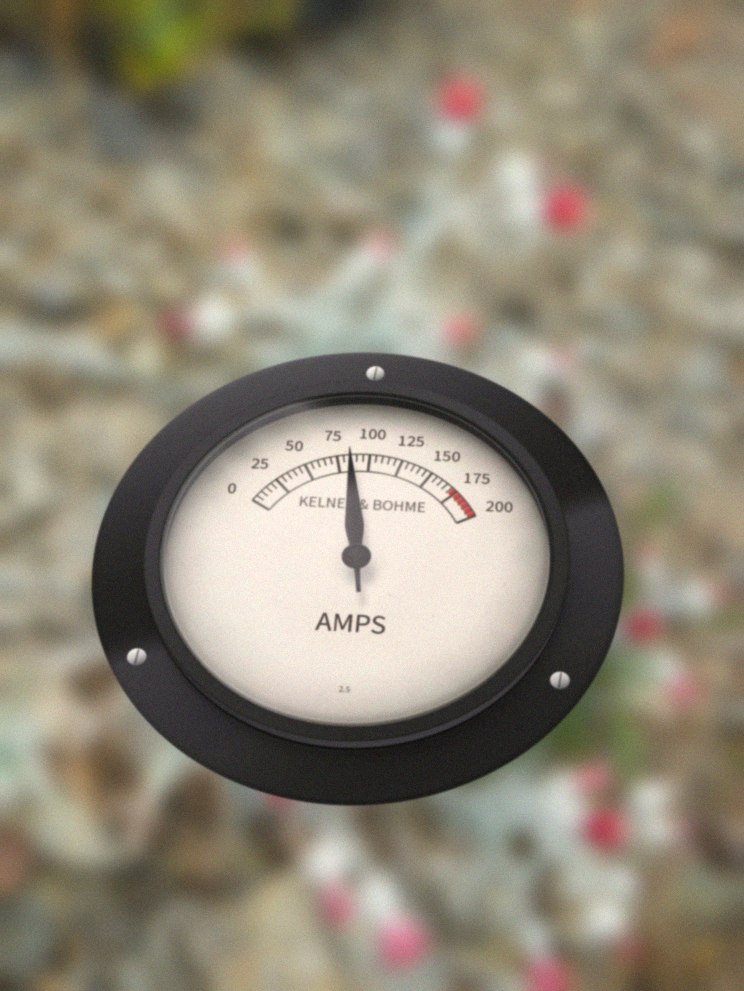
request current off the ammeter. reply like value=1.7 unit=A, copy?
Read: value=85 unit=A
